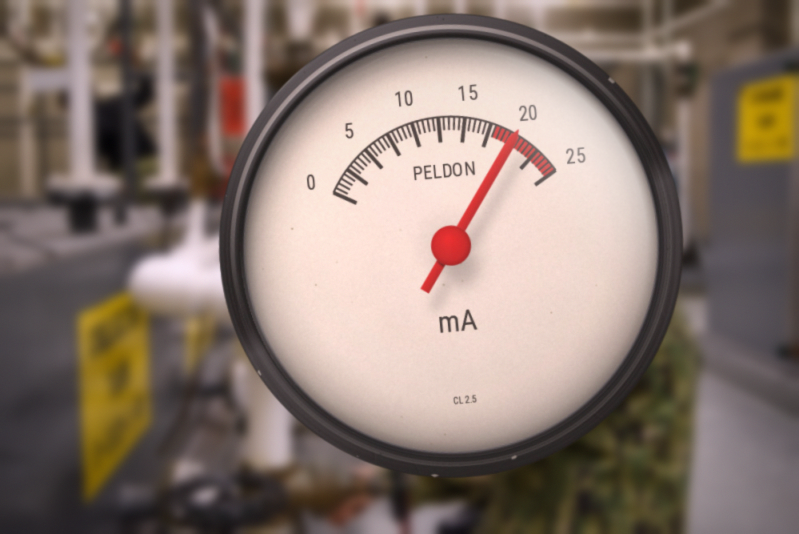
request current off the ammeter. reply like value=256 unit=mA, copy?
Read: value=20 unit=mA
